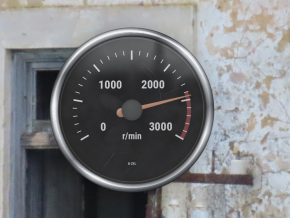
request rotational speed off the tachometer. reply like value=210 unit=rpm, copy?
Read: value=2450 unit=rpm
